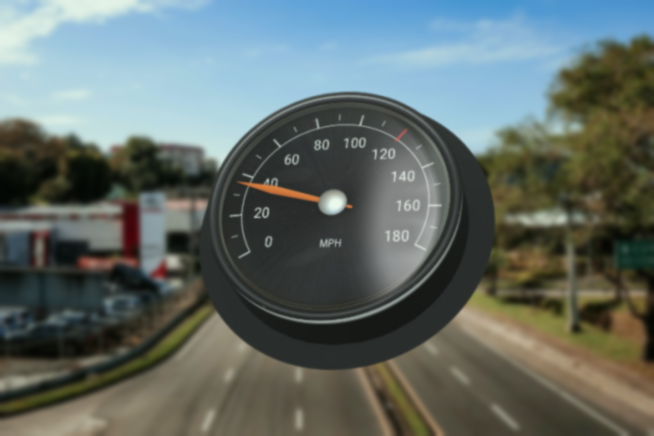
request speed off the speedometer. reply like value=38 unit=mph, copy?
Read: value=35 unit=mph
